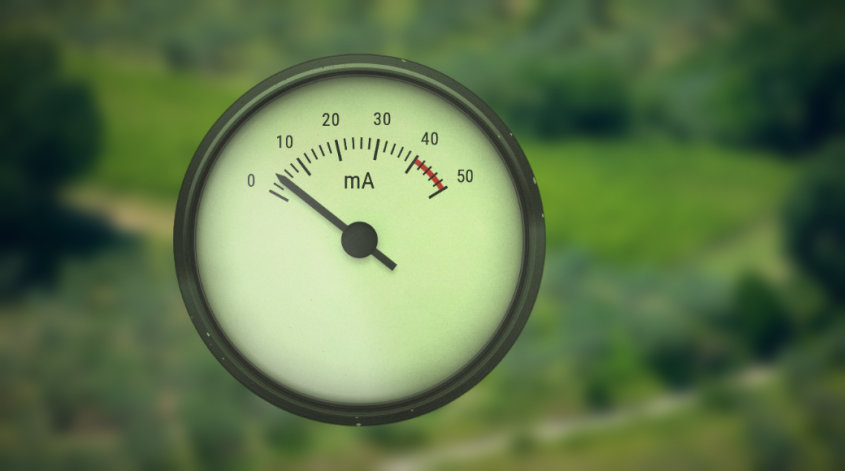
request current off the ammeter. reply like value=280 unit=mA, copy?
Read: value=4 unit=mA
